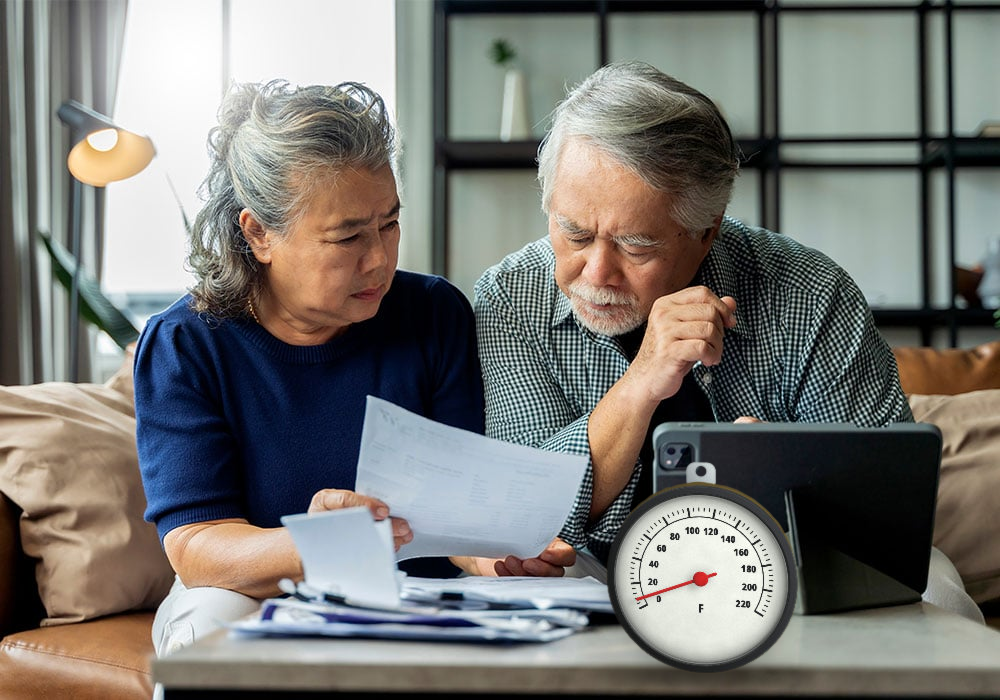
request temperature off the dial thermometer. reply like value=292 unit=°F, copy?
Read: value=8 unit=°F
